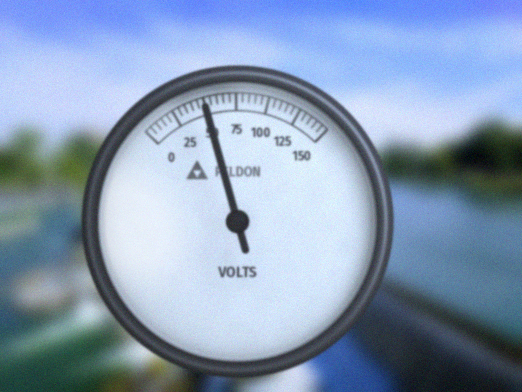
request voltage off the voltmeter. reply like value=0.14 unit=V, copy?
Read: value=50 unit=V
